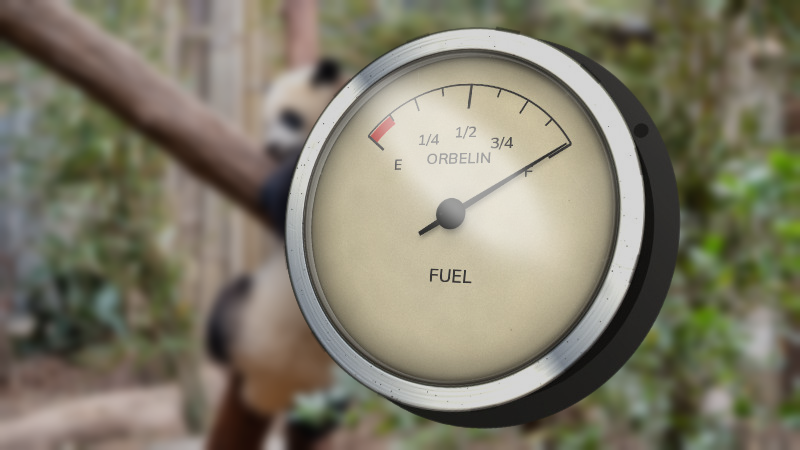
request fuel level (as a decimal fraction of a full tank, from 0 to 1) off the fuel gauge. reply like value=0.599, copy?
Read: value=1
